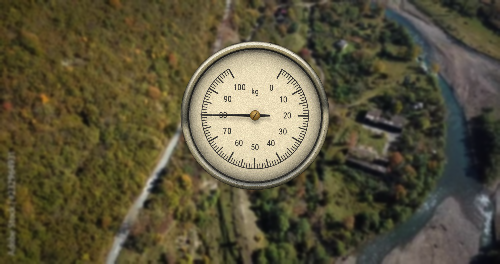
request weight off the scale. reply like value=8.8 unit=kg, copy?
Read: value=80 unit=kg
